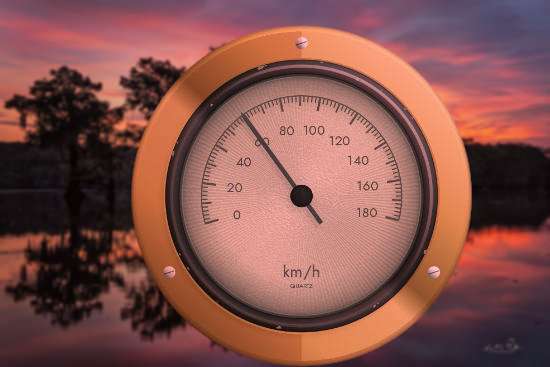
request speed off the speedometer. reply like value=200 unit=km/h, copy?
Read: value=60 unit=km/h
